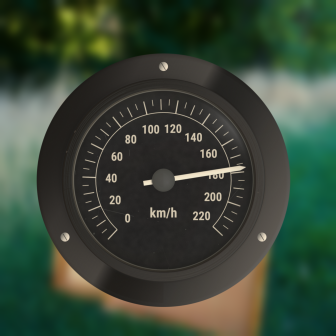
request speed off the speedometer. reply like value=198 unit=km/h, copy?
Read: value=177.5 unit=km/h
